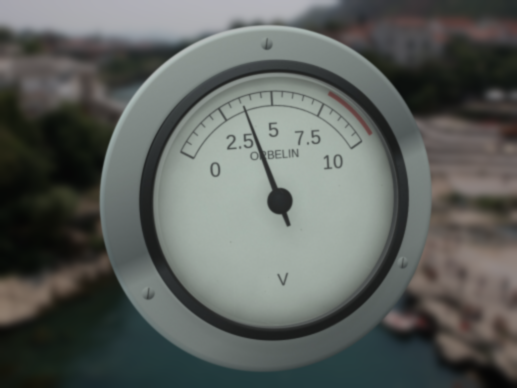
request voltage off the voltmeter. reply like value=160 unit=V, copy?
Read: value=3.5 unit=V
